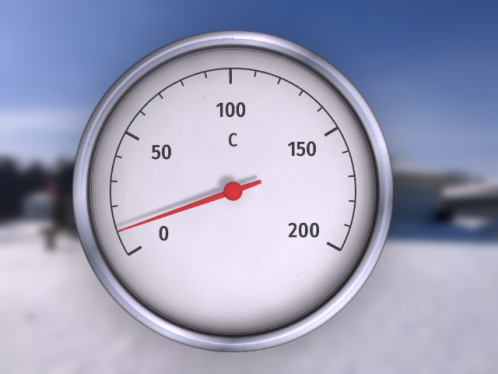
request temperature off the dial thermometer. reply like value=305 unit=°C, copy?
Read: value=10 unit=°C
